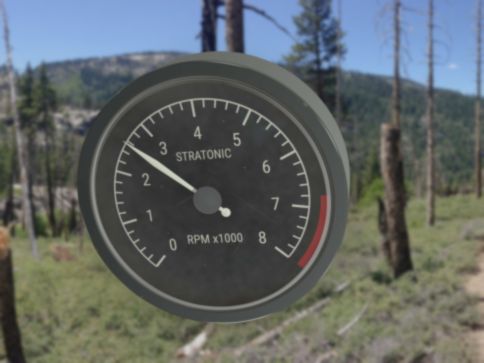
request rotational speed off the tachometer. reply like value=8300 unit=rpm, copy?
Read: value=2600 unit=rpm
